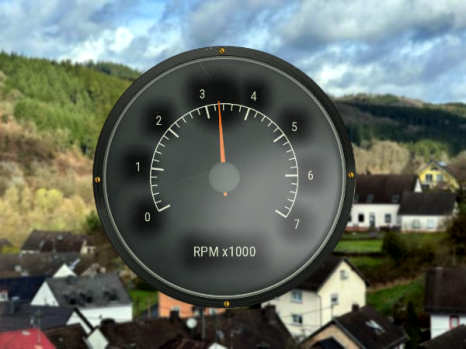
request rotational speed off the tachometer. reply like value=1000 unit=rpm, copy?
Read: value=3300 unit=rpm
